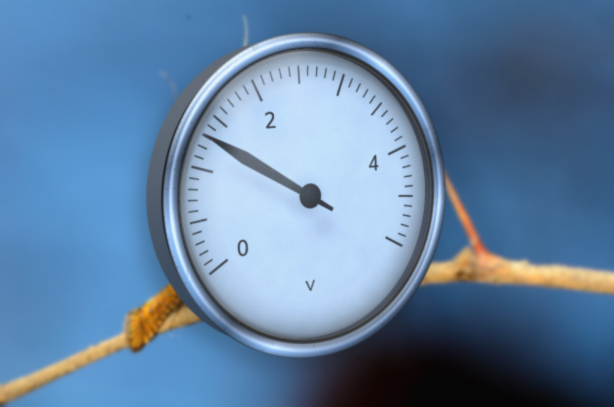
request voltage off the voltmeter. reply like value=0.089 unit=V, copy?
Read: value=1.3 unit=V
